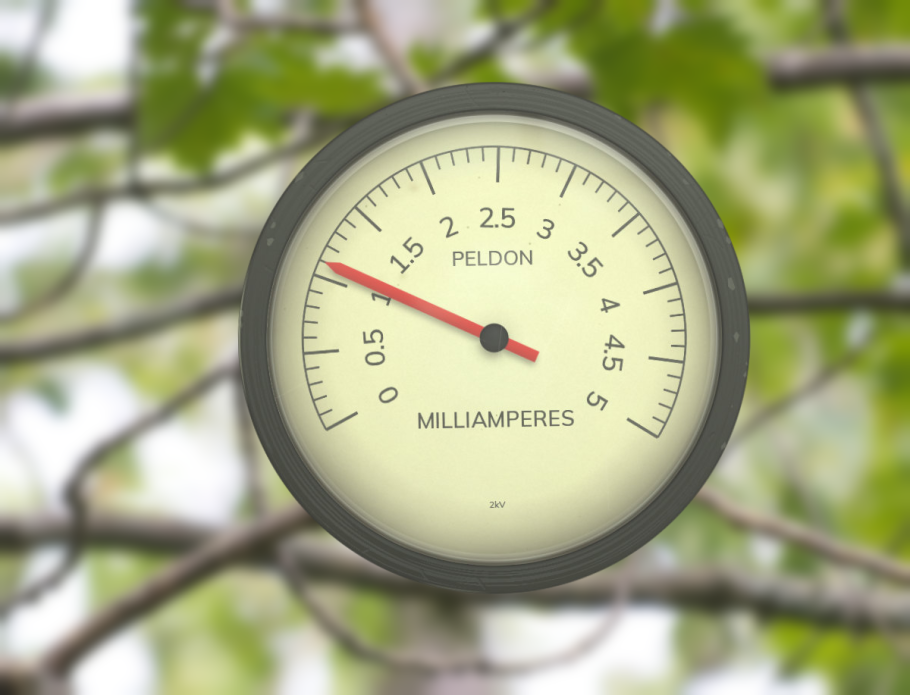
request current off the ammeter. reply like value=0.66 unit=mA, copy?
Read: value=1.1 unit=mA
